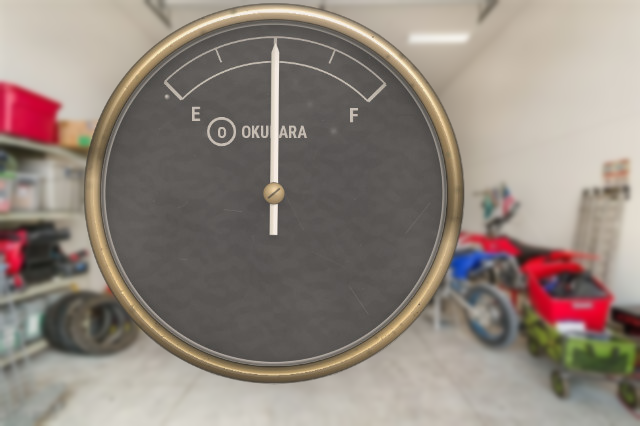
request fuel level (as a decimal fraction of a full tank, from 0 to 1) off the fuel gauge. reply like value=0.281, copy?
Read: value=0.5
